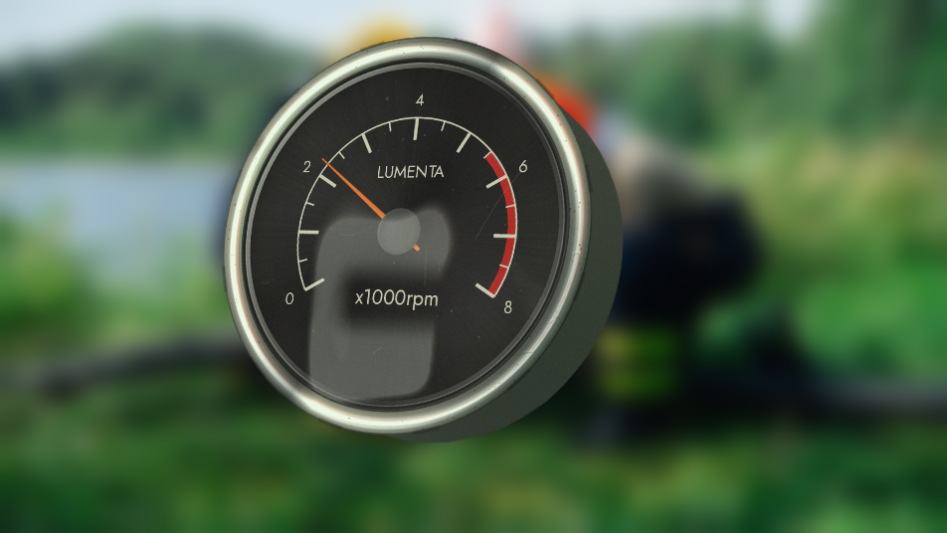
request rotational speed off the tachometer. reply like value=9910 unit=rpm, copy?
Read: value=2250 unit=rpm
